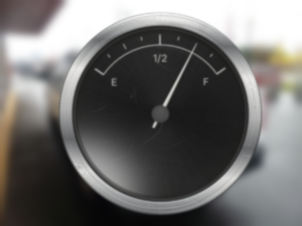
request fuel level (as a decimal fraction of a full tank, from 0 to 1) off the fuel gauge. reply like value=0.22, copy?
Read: value=0.75
